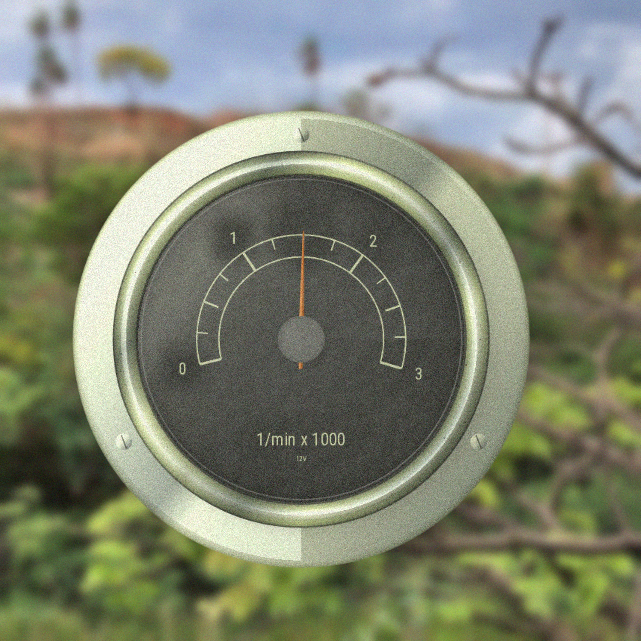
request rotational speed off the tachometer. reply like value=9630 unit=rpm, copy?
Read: value=1500 unit=rpm
